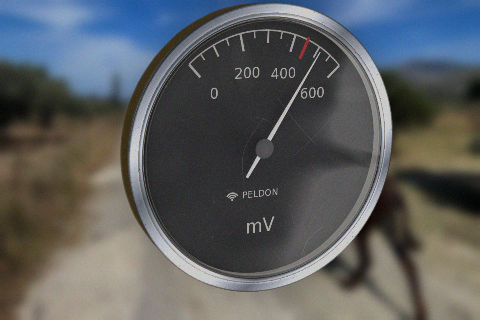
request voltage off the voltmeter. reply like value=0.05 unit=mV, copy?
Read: value=500 unit=mV
